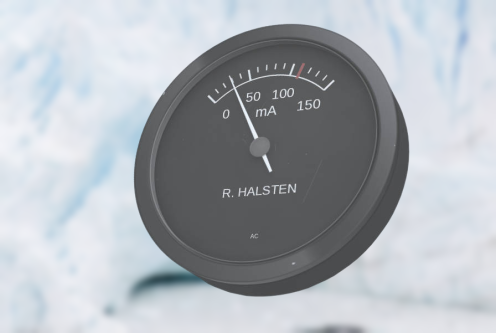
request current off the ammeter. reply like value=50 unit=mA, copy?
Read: value=30 unit=mA
